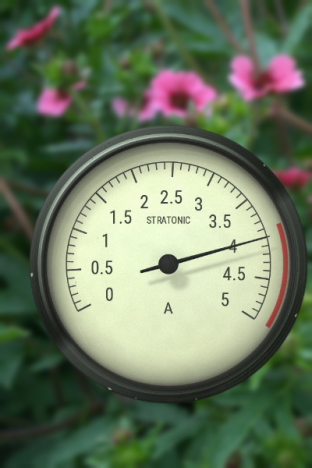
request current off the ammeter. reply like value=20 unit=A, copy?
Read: value=4 unit=A
